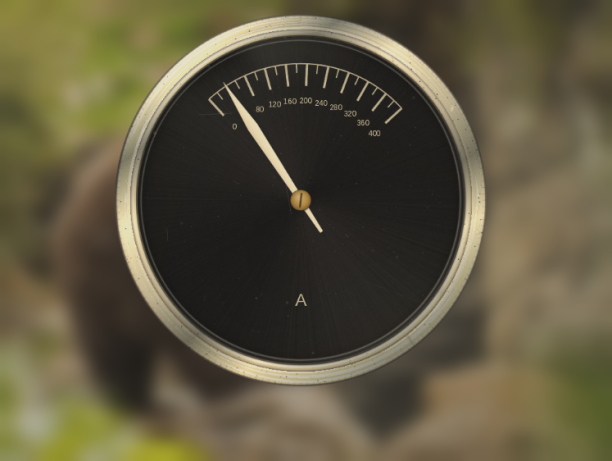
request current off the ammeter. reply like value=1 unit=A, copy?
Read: value=40 unit=A
